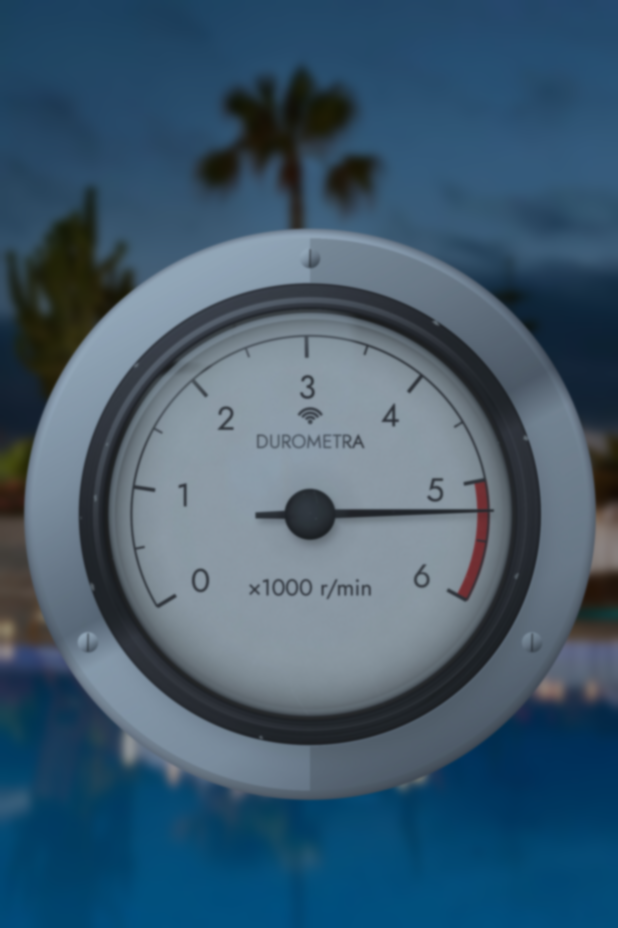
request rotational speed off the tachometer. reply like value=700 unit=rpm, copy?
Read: value=5250 unit=rpm
